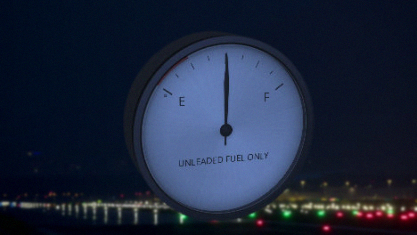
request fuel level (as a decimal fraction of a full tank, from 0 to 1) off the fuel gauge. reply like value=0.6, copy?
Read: value=0.5
